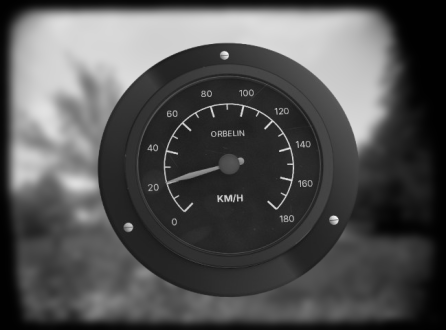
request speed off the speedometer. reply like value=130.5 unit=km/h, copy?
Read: value=20 unit=km/h
